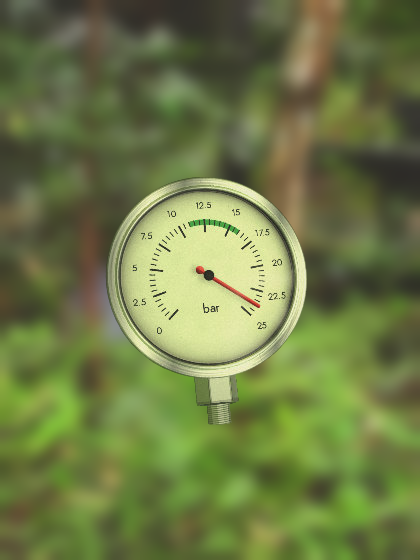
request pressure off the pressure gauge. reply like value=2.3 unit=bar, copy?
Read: value=24 unit=bar
